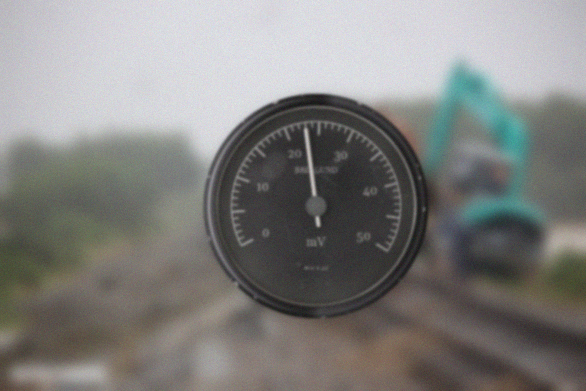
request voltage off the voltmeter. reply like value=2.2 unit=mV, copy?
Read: value=23 unit=mV
